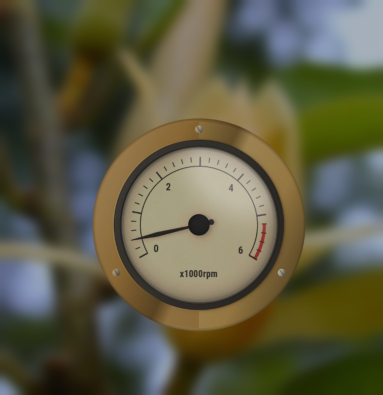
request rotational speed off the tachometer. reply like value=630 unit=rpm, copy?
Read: value=400 unit=rpm
